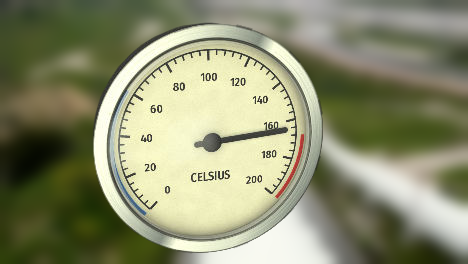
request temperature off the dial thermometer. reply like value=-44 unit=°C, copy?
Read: value=164 unit=°C
